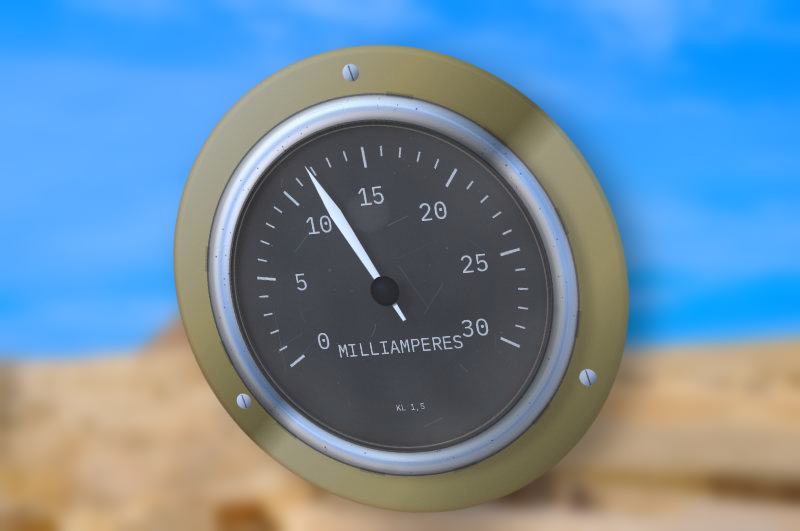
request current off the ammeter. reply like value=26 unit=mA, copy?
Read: value=12 unit=mA
